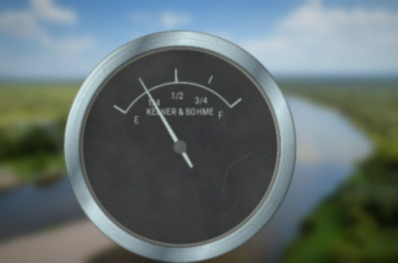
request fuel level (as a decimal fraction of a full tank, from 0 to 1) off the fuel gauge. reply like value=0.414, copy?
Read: value=0.25
